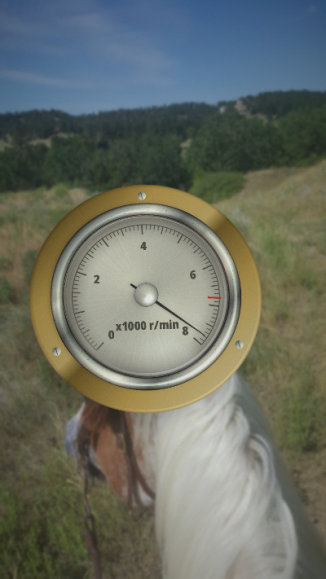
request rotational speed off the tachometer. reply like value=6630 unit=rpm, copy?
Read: value=7800 unit=rpm
